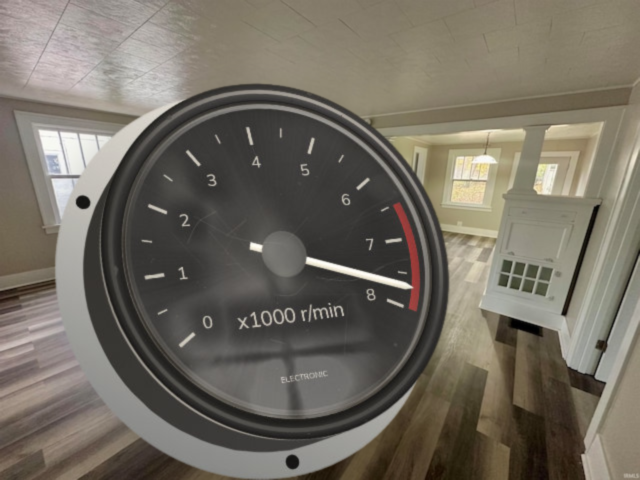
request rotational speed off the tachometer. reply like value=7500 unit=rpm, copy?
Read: value=7750 unit=rpm
